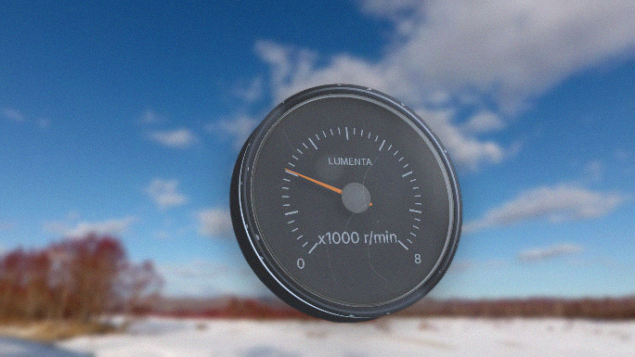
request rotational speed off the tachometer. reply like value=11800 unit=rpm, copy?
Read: value=2000 unit=rpm
